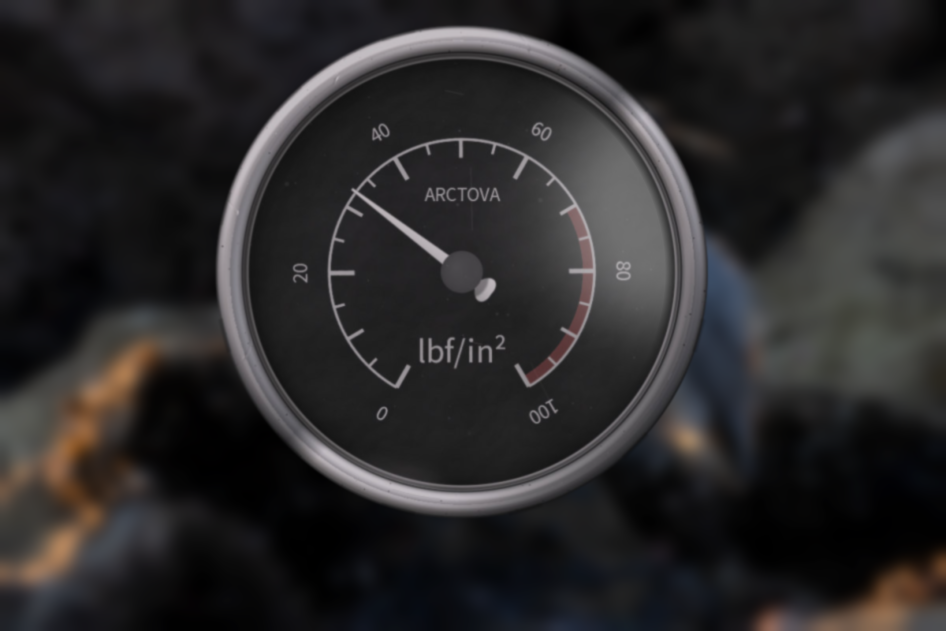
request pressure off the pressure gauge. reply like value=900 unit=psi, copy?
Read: value=32.5 unit=psi
